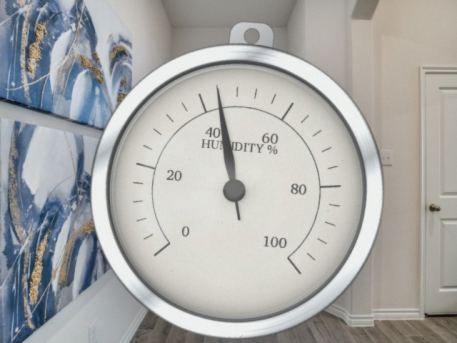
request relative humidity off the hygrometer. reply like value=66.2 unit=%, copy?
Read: value=44 unit=%
